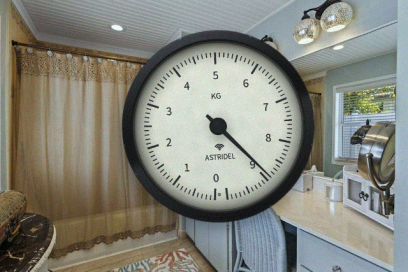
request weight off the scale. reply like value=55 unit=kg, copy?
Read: value=8.9 unit=kg
